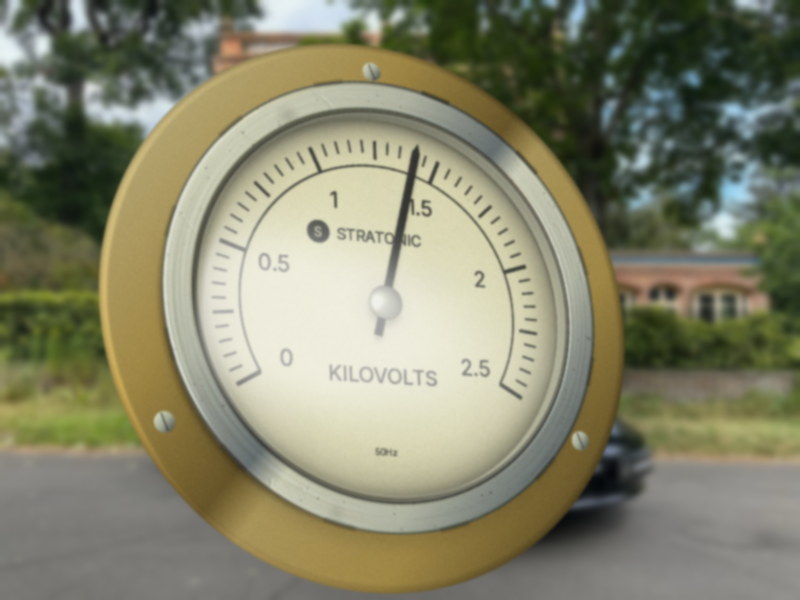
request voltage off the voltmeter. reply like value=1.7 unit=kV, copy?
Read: value=1.4 unit=kV
